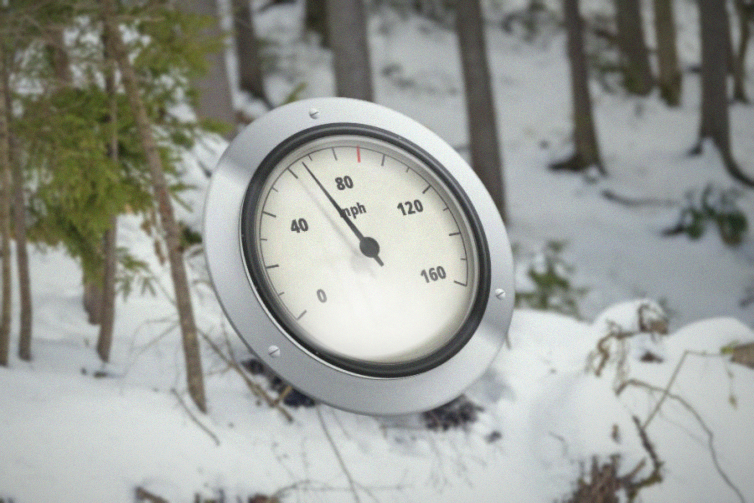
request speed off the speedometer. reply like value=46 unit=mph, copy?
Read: value=65 unit=mph
